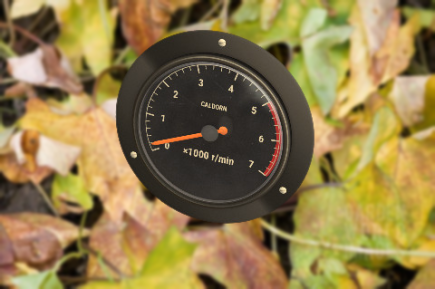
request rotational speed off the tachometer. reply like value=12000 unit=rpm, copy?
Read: value=200 unit=rpm
